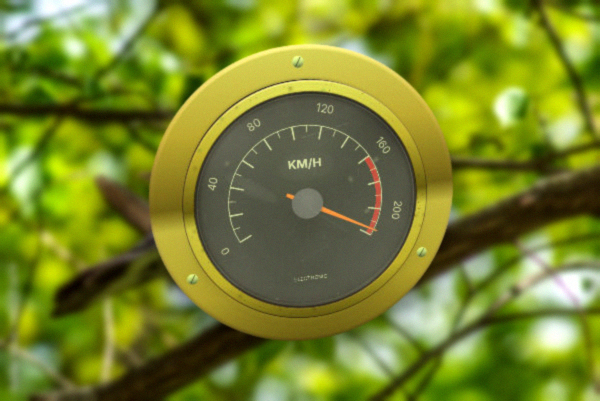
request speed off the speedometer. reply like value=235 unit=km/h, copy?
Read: value=215 unit=km/h
